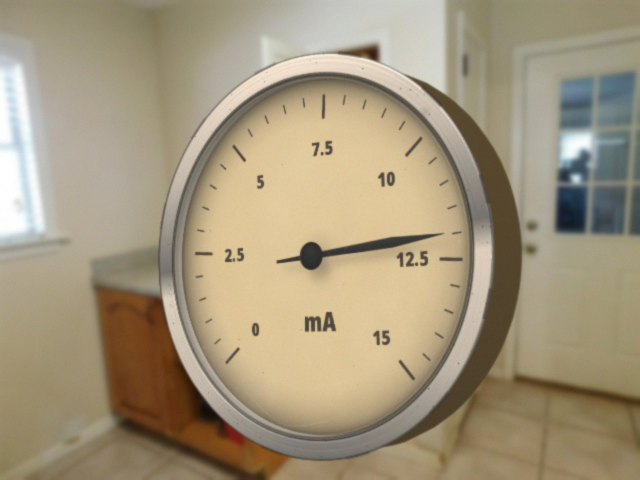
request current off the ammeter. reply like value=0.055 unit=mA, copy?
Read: value=12 unit=mA
